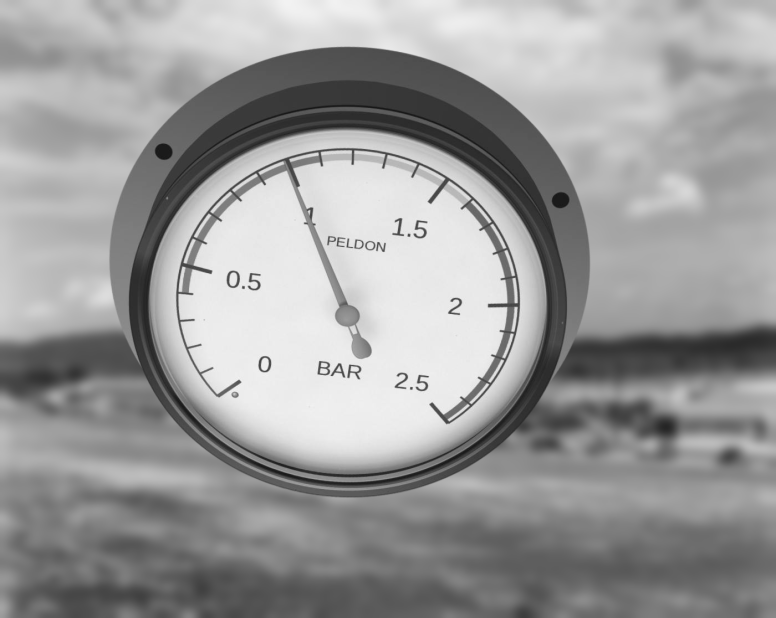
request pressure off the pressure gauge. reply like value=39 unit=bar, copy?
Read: value=1 unit=bar
